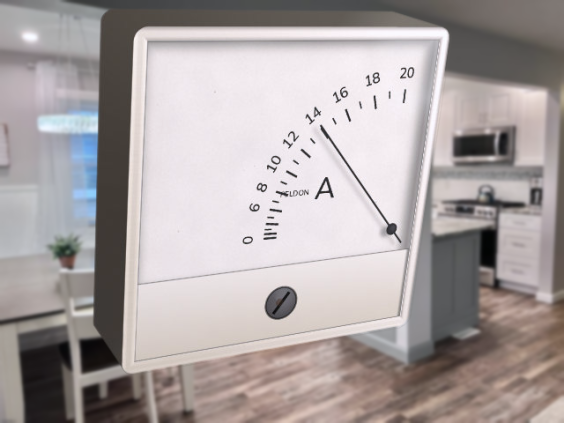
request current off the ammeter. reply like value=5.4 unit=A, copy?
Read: value=14 unit=A
